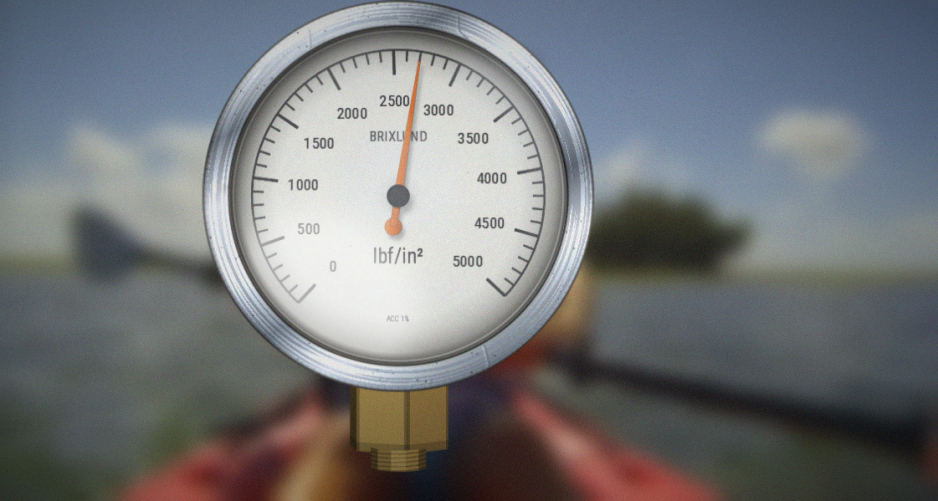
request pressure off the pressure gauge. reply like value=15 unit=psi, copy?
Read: value=2700 unit=psi
